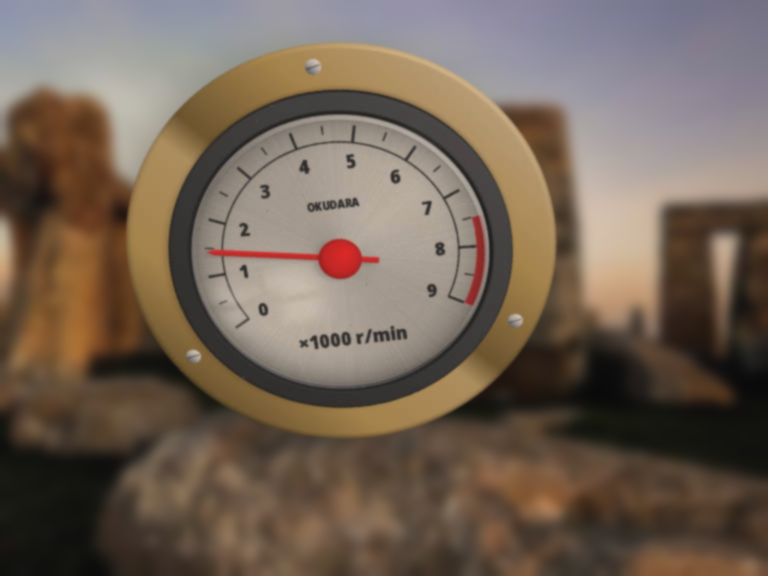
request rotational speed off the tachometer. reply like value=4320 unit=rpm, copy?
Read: value=1500 unit=rpm
